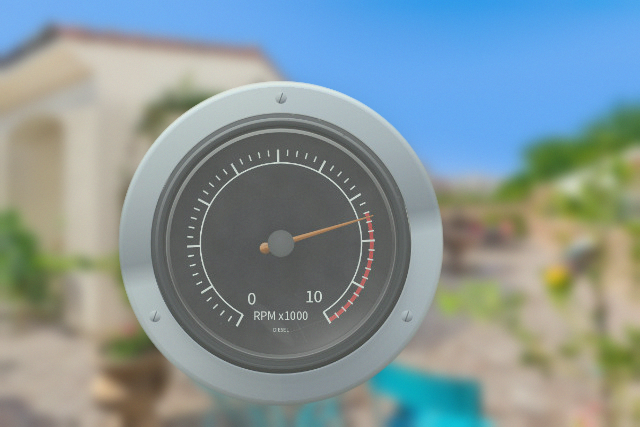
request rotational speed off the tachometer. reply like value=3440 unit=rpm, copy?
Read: value=7500 unit=rpm
